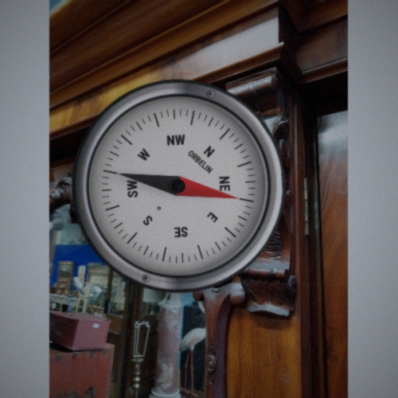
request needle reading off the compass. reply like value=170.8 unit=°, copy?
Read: value=60 unit=°
